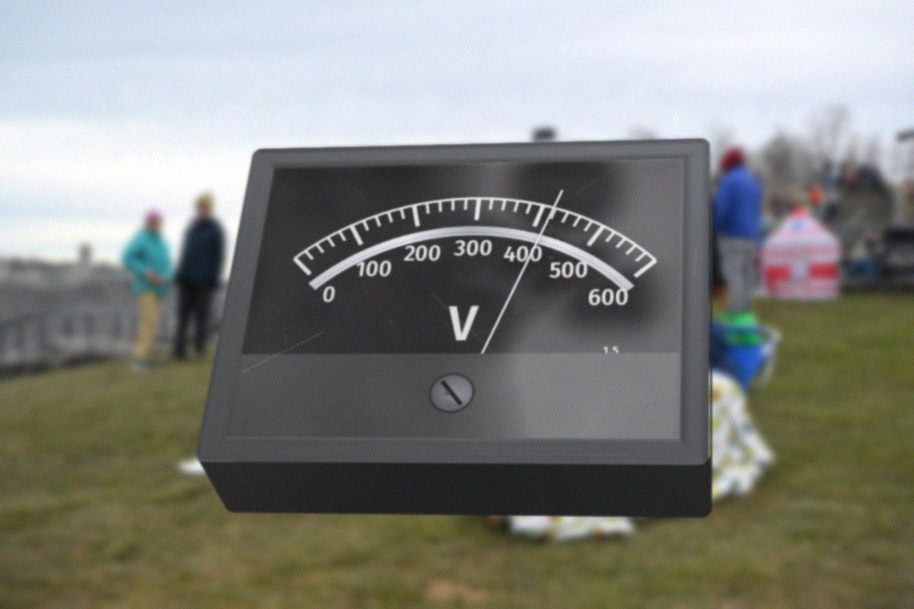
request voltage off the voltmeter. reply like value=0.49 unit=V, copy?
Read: value=420 unit=V
